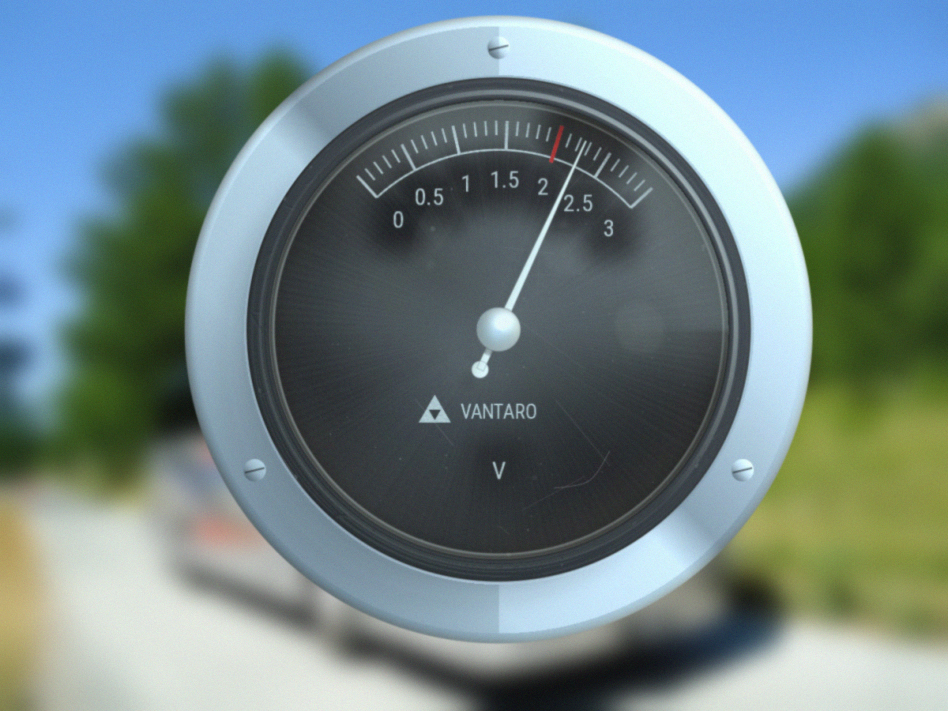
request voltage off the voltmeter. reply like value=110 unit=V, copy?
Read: value=2.25 unit=V
